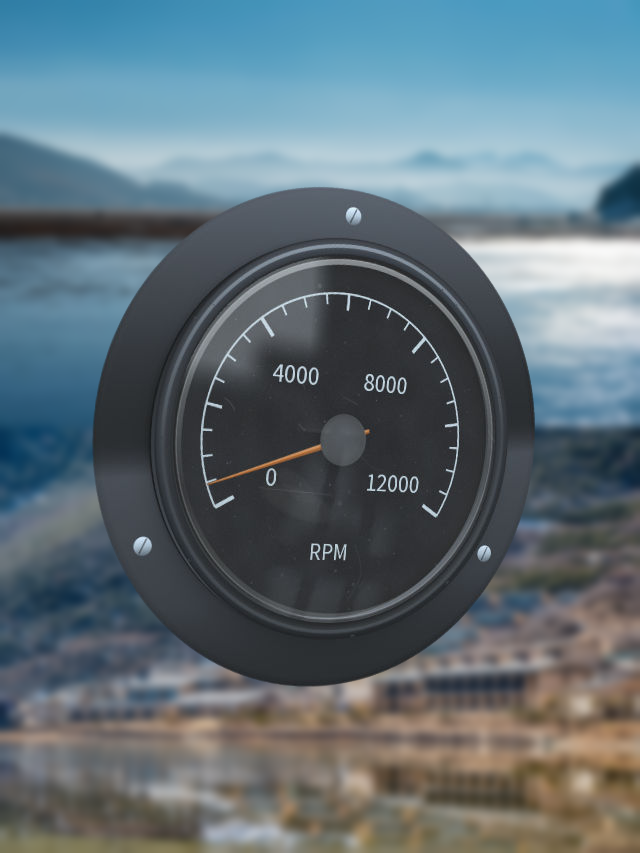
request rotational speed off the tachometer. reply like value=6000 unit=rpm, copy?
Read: value=500 unit=rpm
